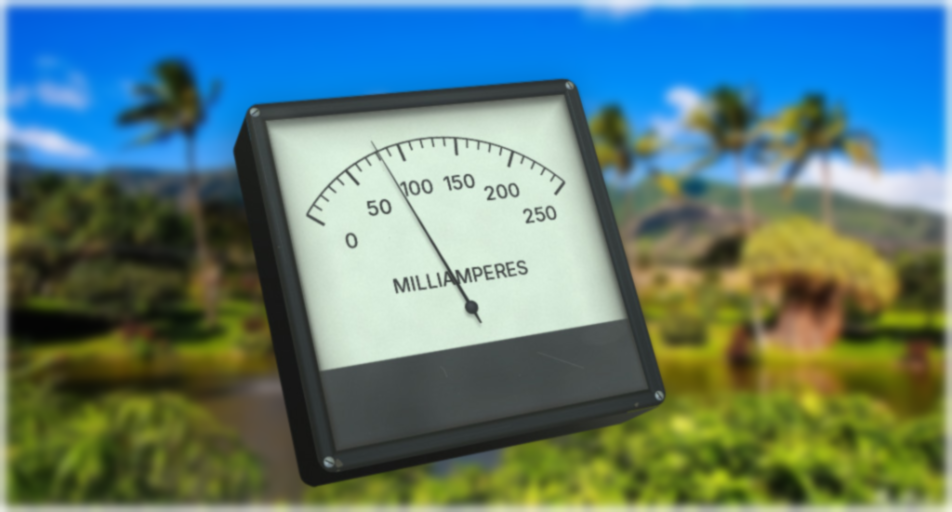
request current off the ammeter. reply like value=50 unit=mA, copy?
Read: value=80 unit=mA
